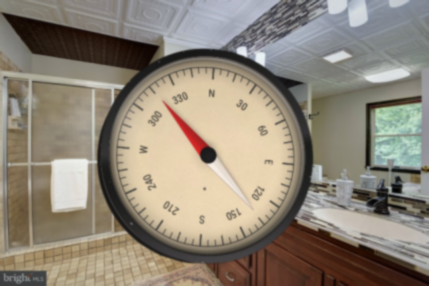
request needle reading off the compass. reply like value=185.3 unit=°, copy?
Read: value=315 unit=°
